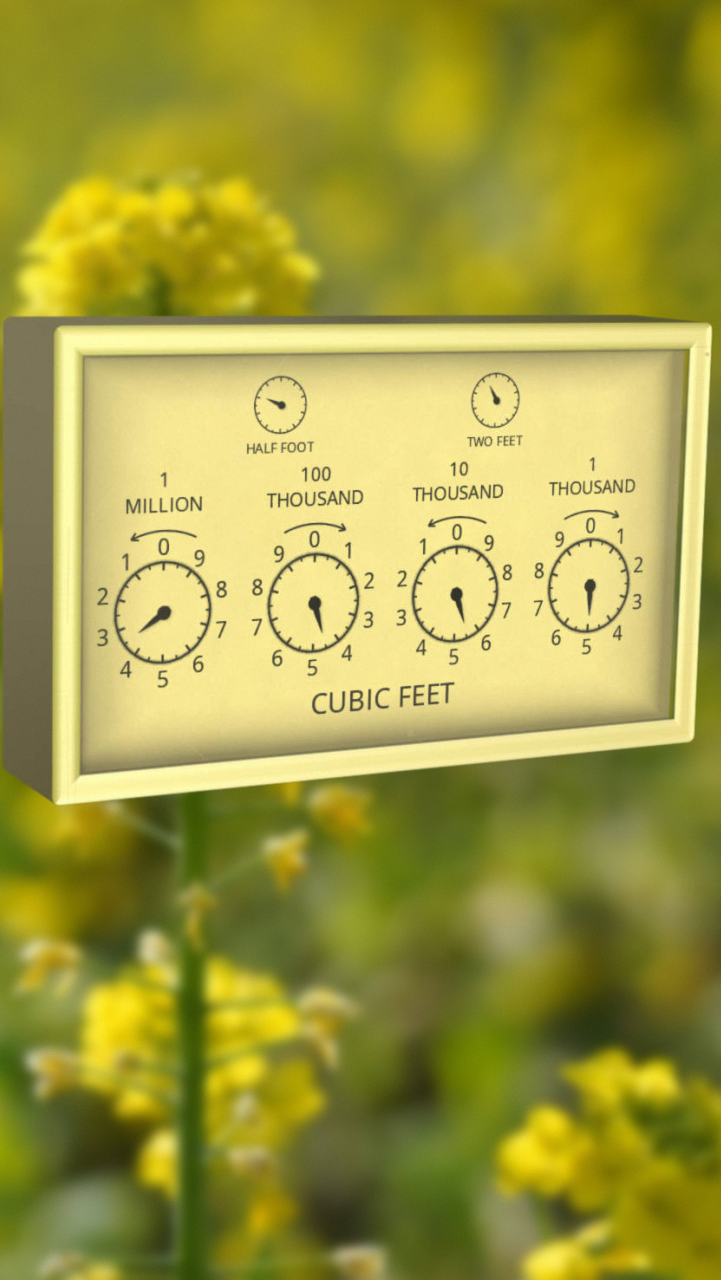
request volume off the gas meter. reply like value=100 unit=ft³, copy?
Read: value=345500 unit=ft³
